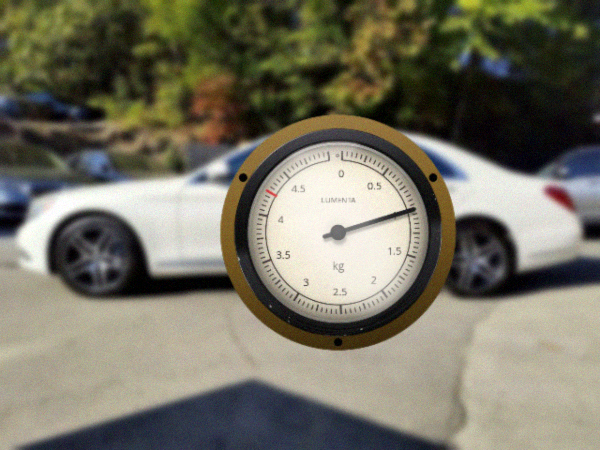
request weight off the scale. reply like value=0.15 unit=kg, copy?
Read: value=1 unit=kg
